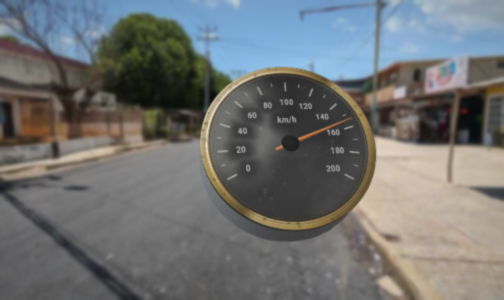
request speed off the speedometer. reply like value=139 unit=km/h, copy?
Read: value=155 unit=km/h
